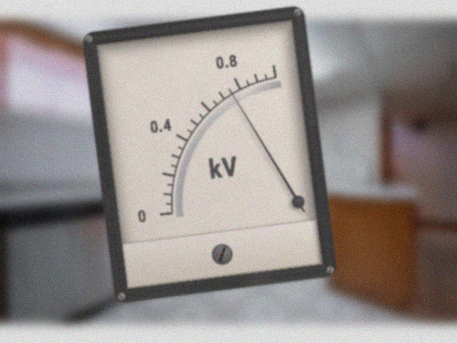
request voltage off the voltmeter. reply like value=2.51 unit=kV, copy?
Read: value=0.75 unit=kV
